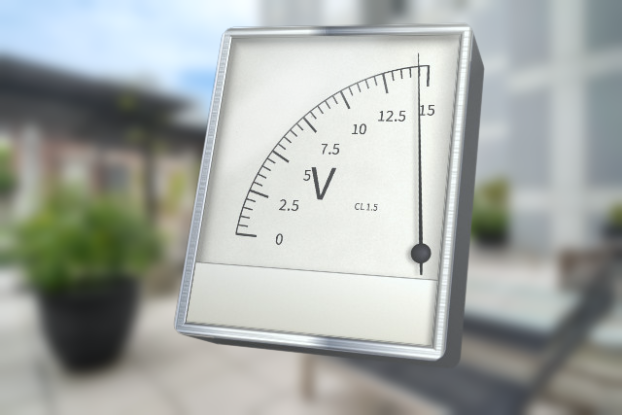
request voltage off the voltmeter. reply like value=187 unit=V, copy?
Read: value=14.5 unit=V
